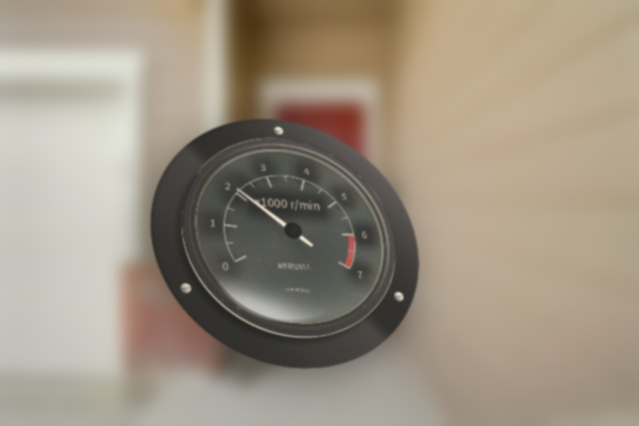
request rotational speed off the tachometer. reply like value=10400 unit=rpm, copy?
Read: value=2000 unit=rpm
